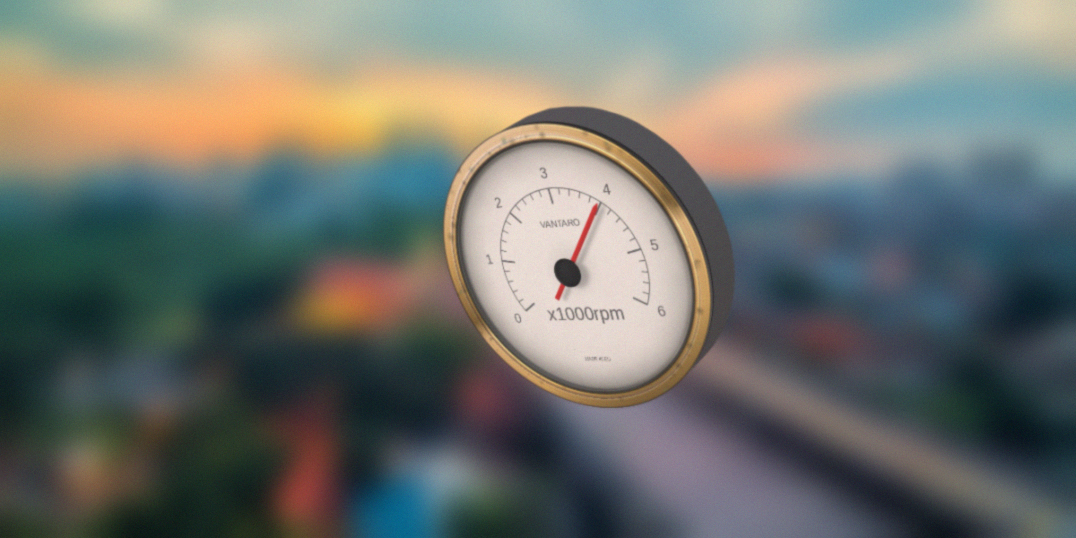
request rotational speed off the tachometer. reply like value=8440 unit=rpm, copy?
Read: value=4000 unit=rpm
